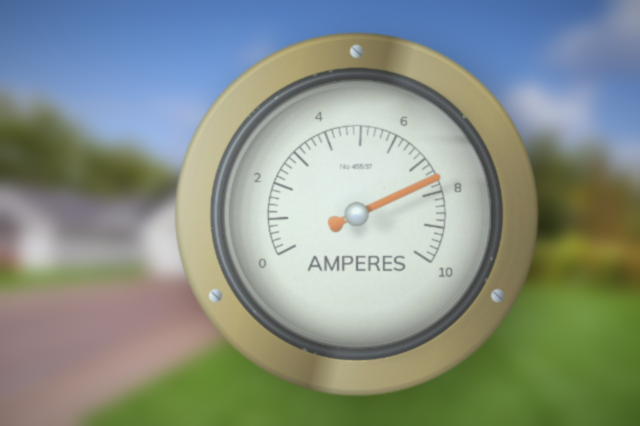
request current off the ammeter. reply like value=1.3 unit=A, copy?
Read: value=7.6 unit=A
